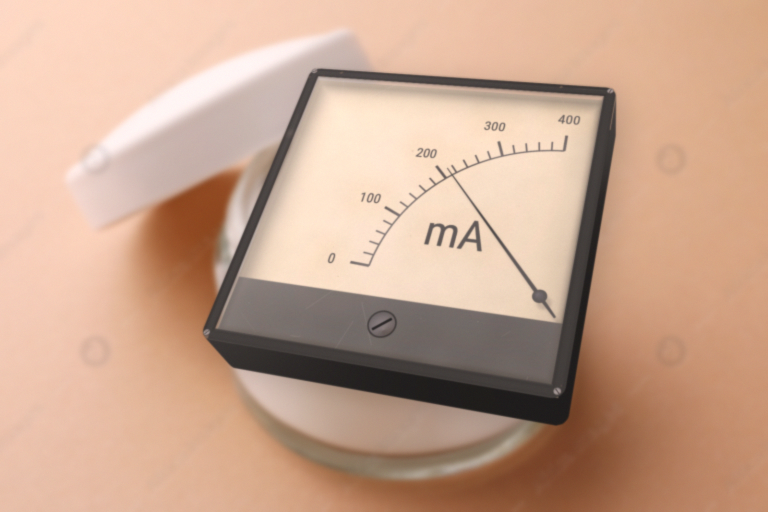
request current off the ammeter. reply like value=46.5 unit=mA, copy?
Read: value=210 unit=mA
